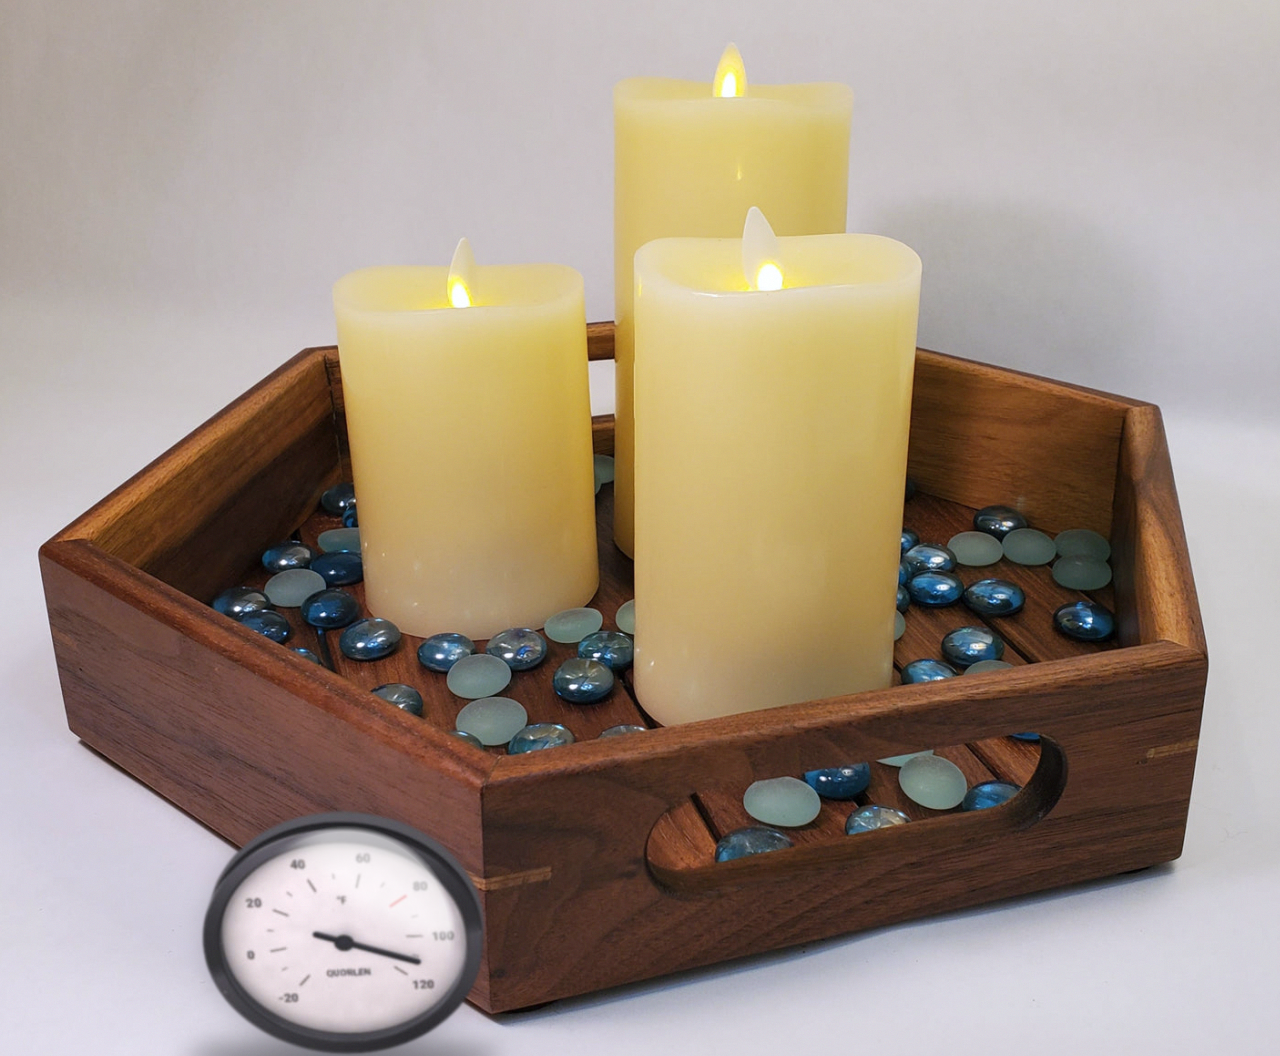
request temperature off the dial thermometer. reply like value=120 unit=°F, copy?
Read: value=110 unit=°F
